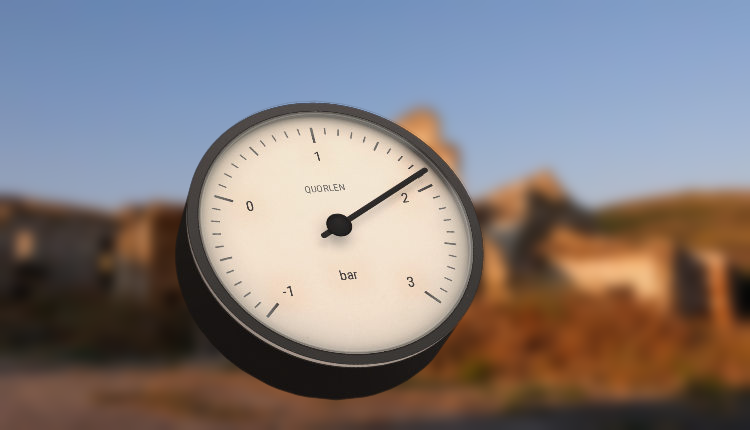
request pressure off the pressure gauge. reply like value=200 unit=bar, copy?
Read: value=1.9 unit=bar
